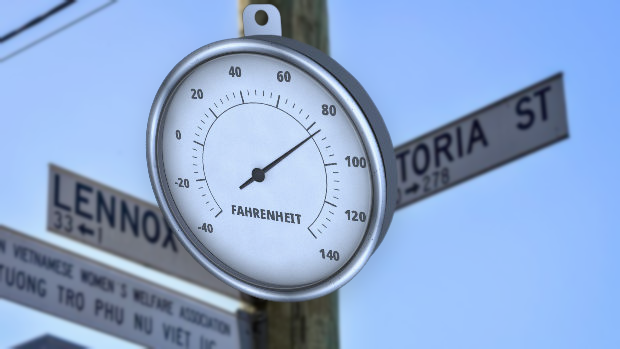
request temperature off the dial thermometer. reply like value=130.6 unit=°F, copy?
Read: value=84 unit=°F
